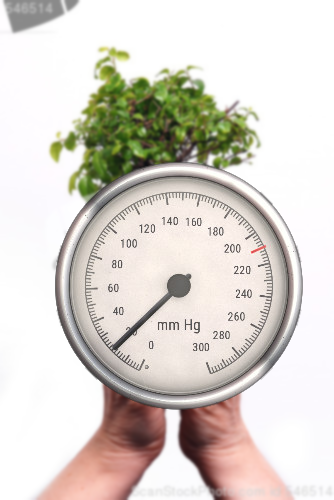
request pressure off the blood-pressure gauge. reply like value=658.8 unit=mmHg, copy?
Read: value=20 unit=mmHg
